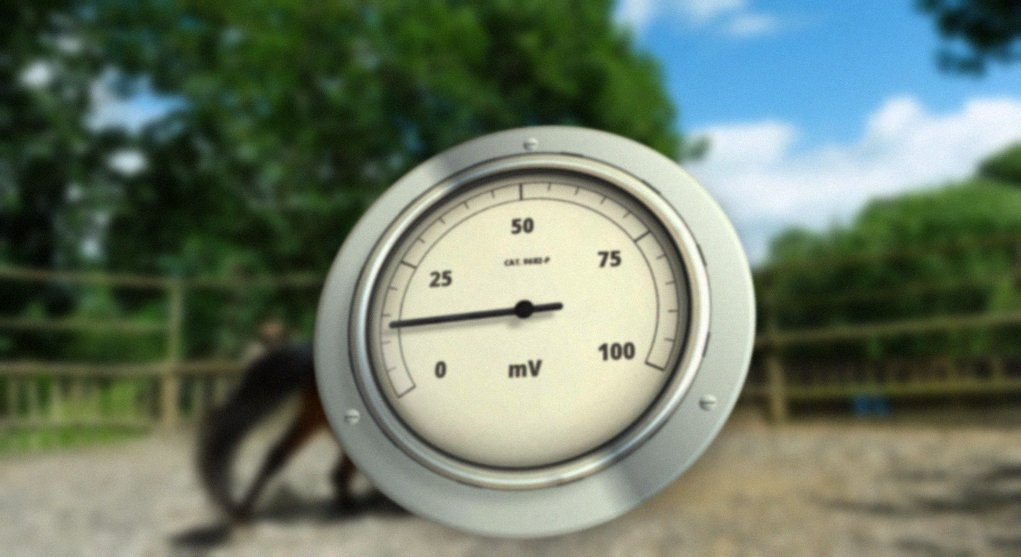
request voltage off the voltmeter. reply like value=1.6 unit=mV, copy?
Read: value=12.5 unit=mV
